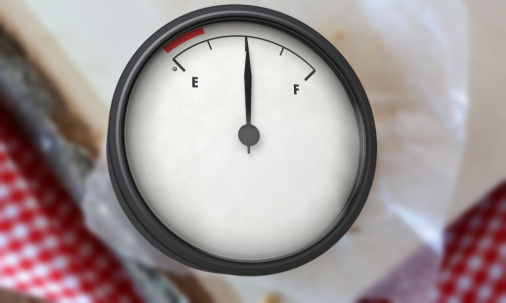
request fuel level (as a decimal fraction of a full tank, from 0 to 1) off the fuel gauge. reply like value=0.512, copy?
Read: value=0.5
